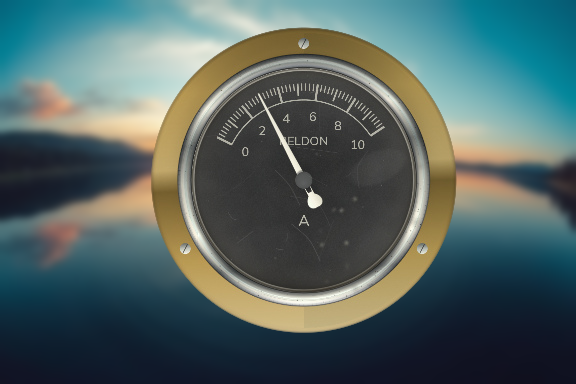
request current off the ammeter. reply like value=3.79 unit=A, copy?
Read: value=3 unit=A
